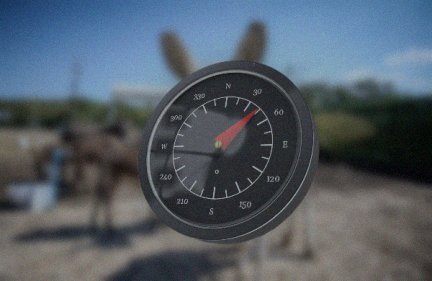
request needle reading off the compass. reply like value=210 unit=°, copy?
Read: value=45 unit=°
